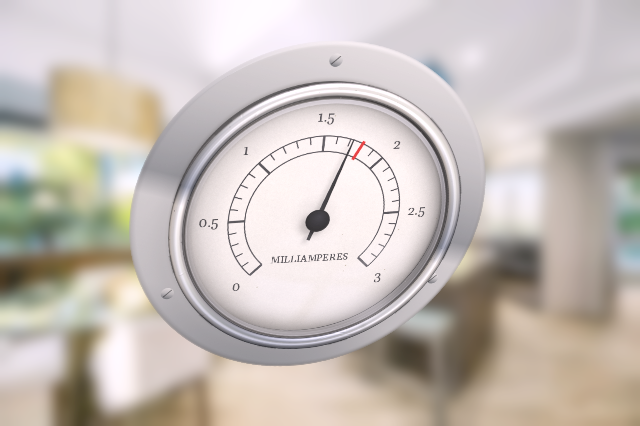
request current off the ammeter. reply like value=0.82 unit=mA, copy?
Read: value=1.7 unit=mA
